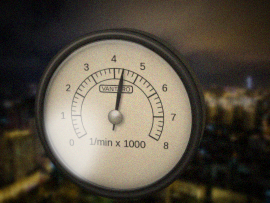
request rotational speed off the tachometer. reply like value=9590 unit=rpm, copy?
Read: value=4400 unit=rpm
